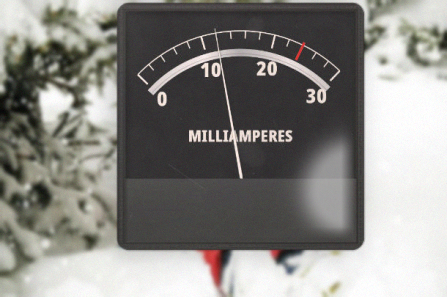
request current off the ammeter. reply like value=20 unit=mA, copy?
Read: value=12 unit=mA
